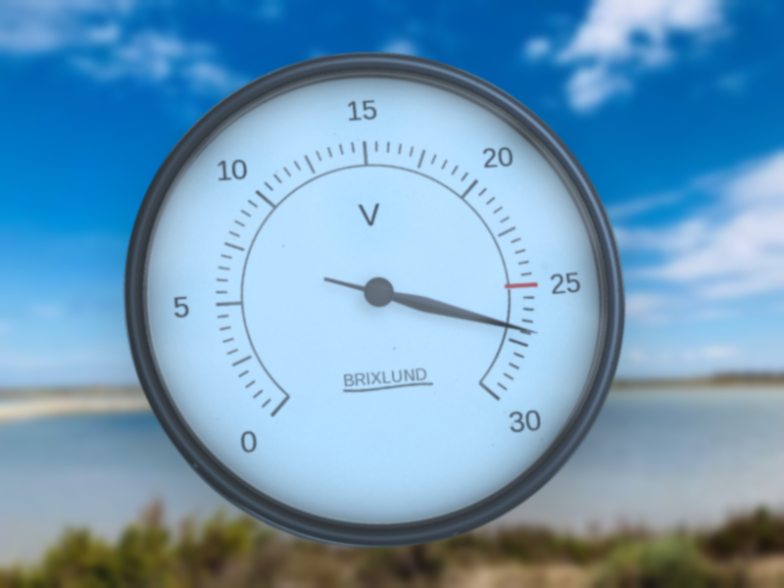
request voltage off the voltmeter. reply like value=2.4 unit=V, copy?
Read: value=27 unit=V
